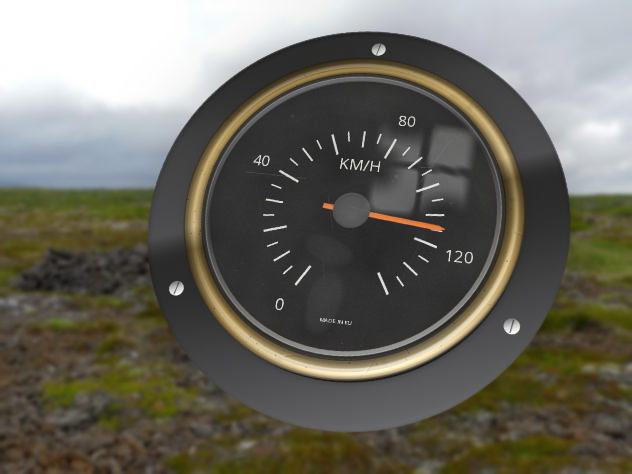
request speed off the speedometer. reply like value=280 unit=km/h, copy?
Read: value=115 unit=km/h
